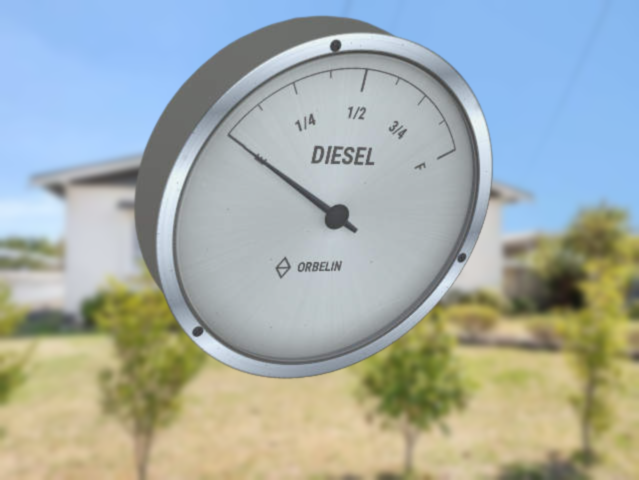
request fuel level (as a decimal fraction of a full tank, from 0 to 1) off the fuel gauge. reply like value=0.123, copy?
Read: value=0
